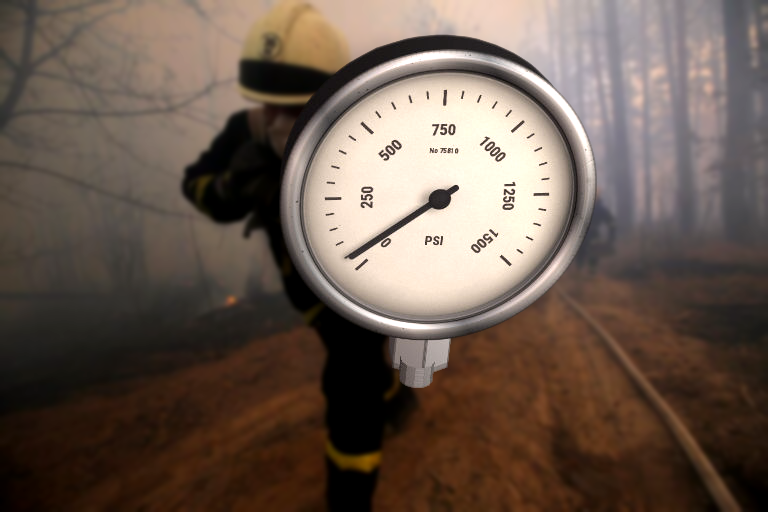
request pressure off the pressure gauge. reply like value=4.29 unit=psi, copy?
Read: value=50 unit=psi
